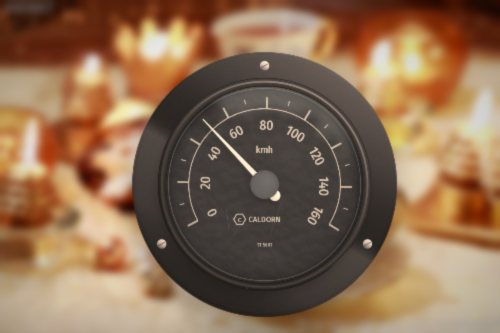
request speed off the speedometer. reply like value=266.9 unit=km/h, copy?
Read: value=50 unit=km/h
